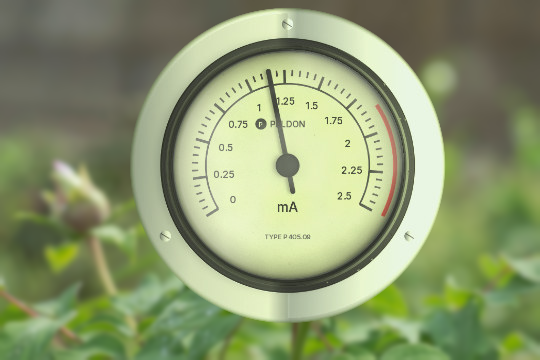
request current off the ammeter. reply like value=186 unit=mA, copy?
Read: value=1.15 unit=mA
